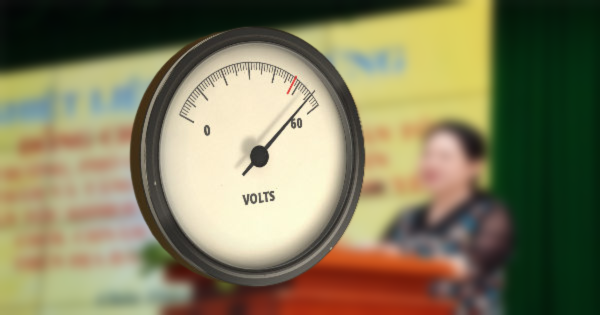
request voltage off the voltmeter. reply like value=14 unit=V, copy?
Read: value=55 unit=V
